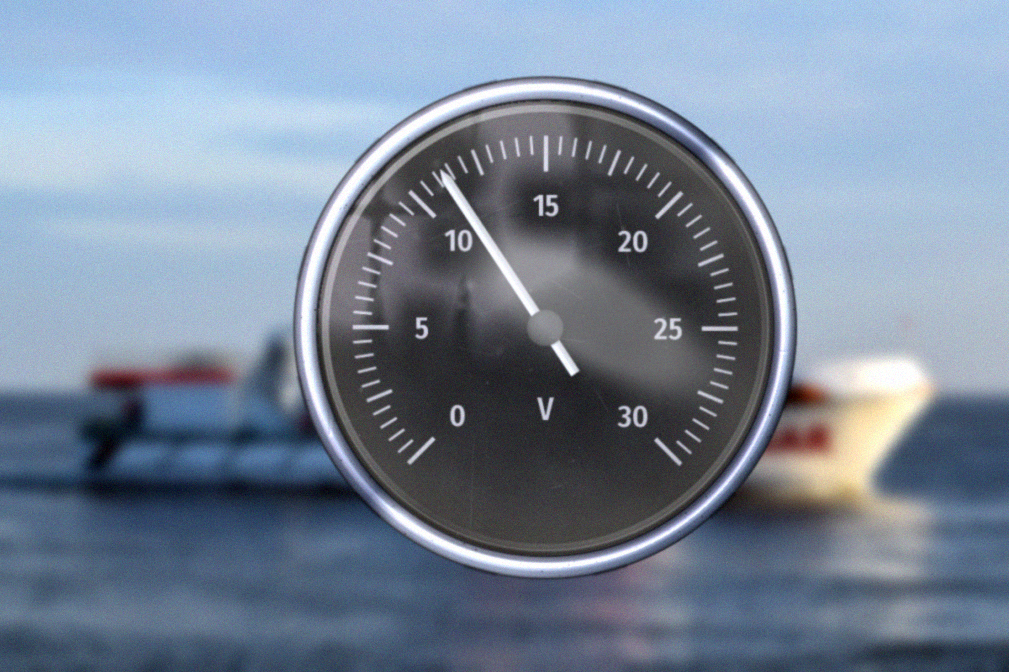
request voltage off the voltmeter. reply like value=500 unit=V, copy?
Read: value=11.25 unit=V
